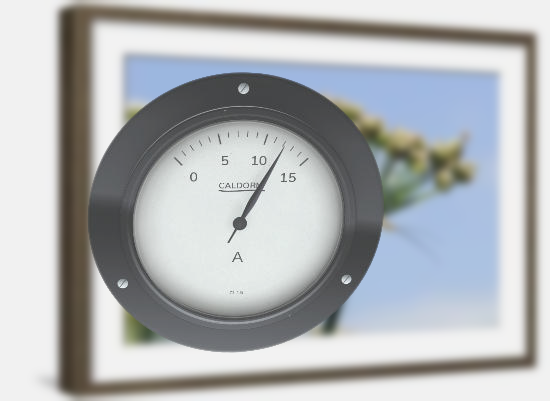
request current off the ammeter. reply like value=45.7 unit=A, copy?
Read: value=12 unit=A
